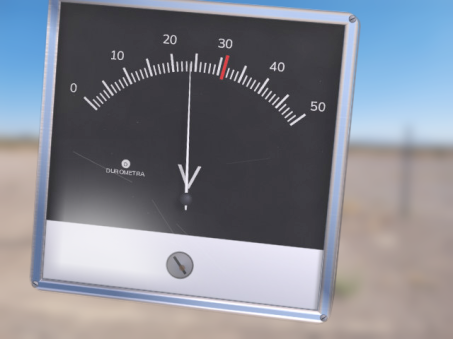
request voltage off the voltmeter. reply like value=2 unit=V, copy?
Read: value=24 unit=V
